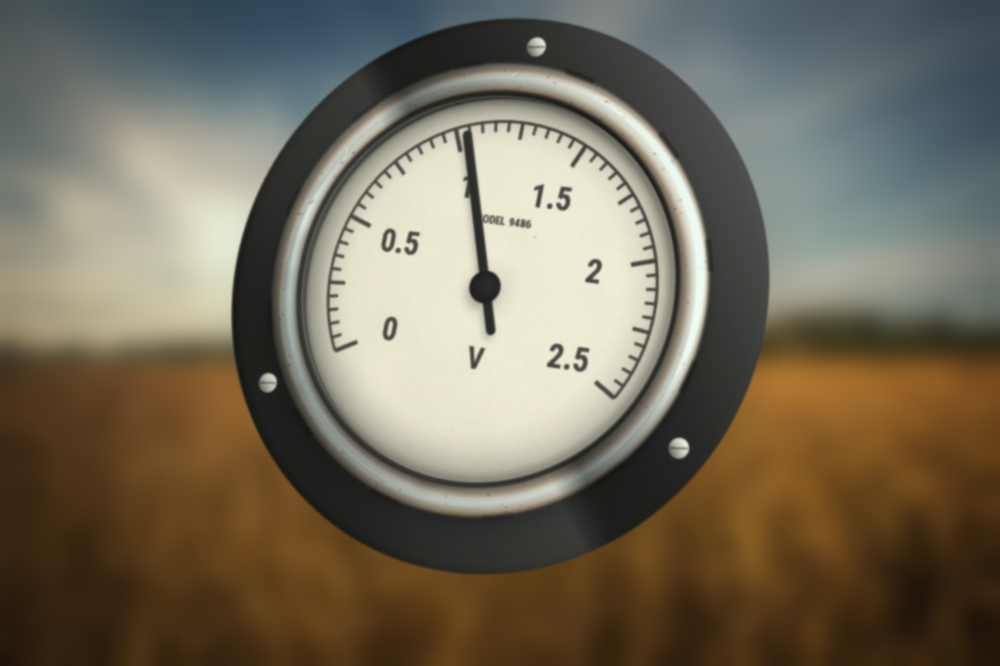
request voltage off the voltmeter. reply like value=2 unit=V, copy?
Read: value=1.05 unit=V
